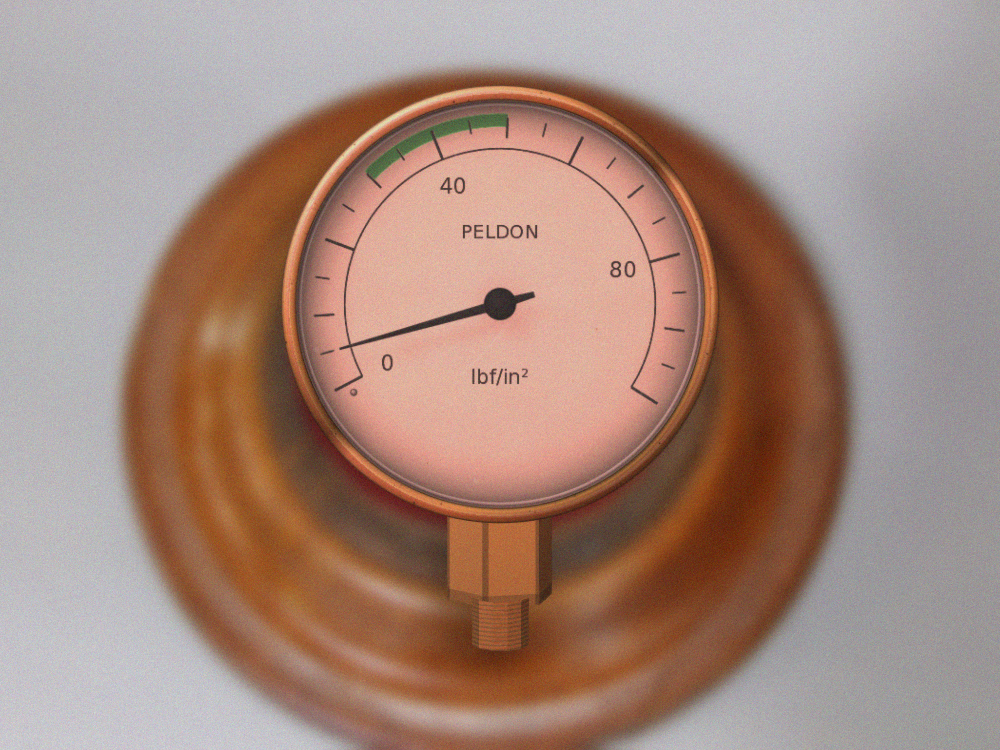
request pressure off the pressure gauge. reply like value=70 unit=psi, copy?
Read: value=5 unit=psi
